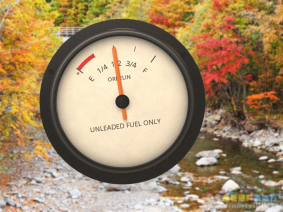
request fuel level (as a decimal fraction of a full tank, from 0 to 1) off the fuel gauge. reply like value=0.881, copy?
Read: value=0.5
